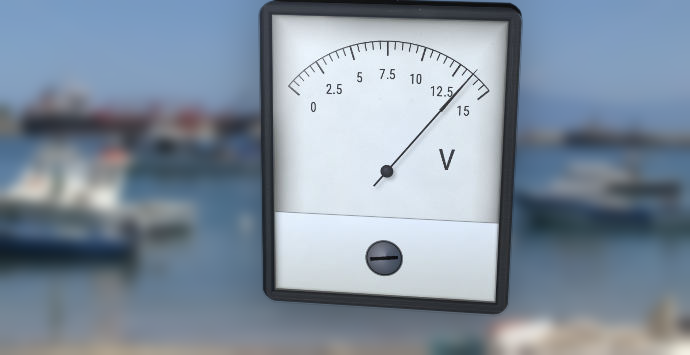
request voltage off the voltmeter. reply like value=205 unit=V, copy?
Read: value=13.5 unit=V
